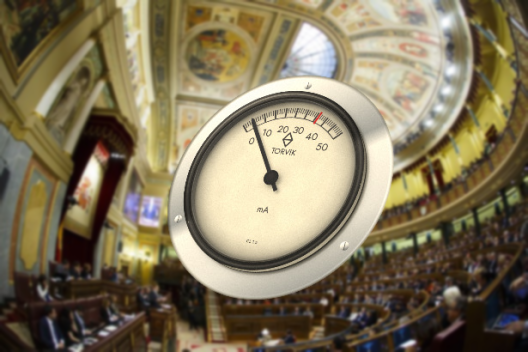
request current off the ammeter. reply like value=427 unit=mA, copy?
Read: value=5 unit=mA
